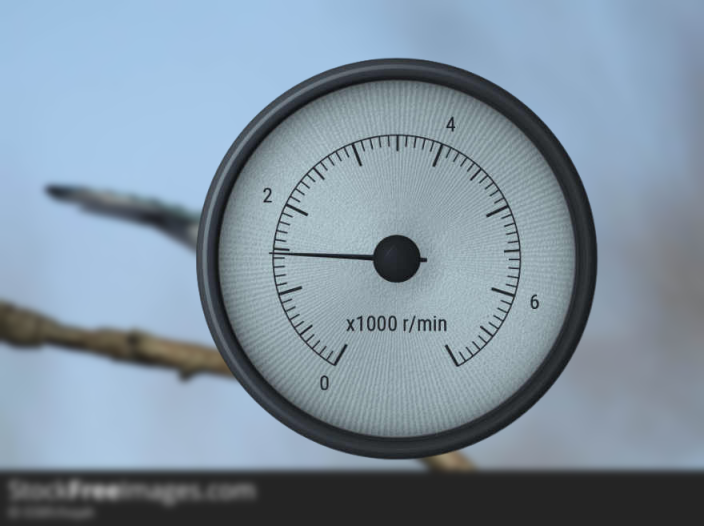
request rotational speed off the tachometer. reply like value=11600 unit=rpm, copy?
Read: value=1450 unit=rpm
